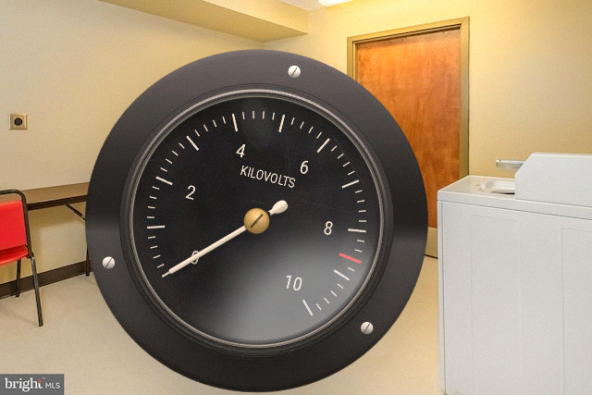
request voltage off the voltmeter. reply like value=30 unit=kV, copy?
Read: value=0 unit=kV
